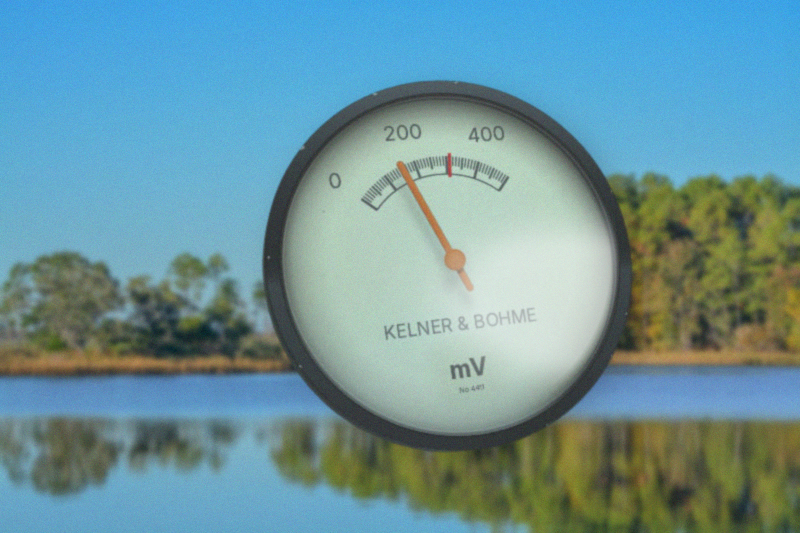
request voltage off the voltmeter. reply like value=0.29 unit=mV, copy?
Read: value=150 unit=mV
